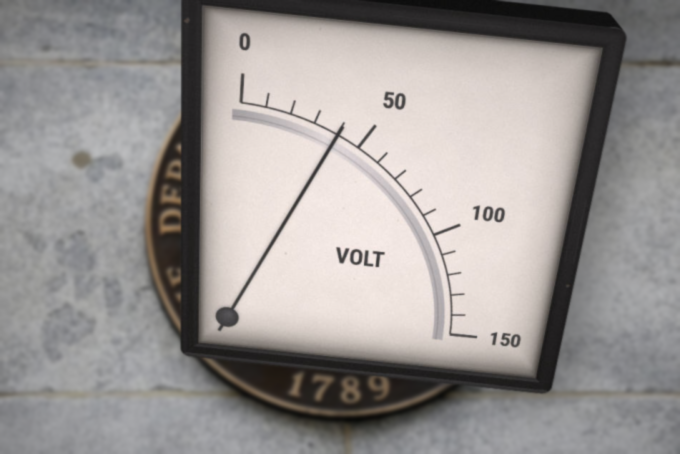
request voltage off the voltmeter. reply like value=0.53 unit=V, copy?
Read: value=40 unit=V
